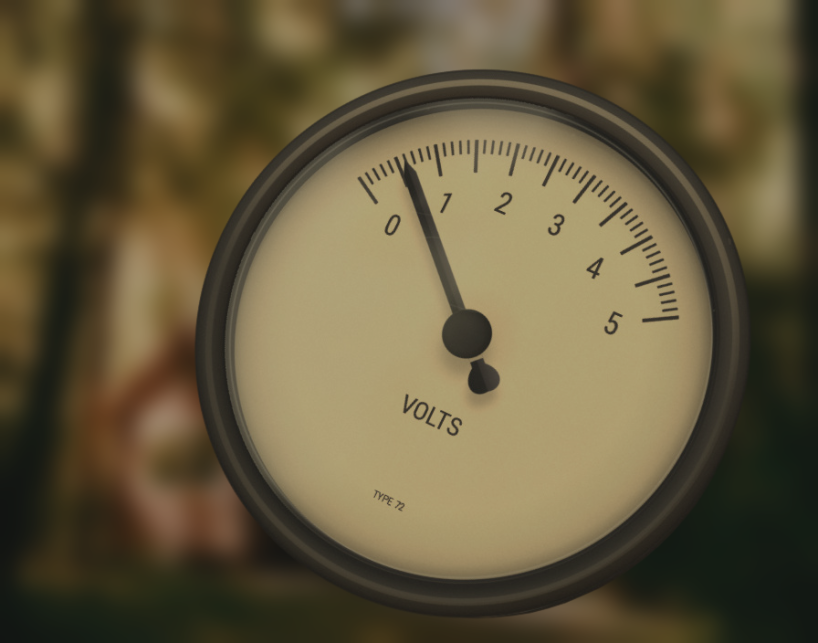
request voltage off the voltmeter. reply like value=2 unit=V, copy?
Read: value=0.6 unit=V
